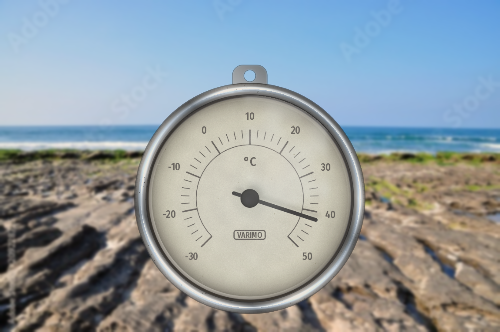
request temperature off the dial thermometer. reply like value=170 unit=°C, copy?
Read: value=42 unit=°C
